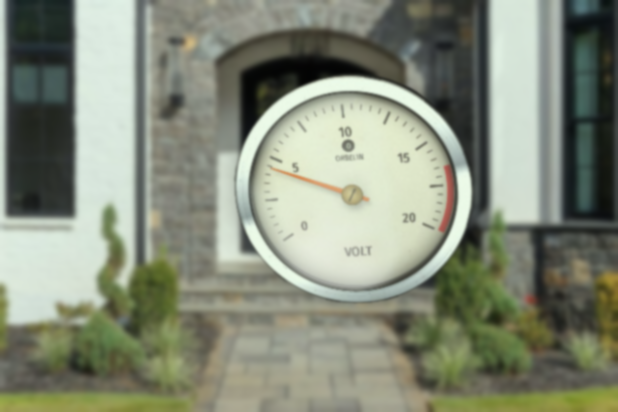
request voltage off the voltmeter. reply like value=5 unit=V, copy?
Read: value=4.5 unit=V
